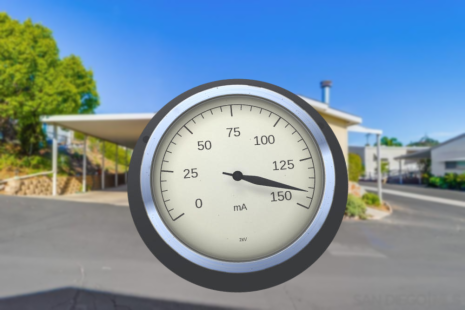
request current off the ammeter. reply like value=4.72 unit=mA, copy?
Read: value=142.5 unit=mA
